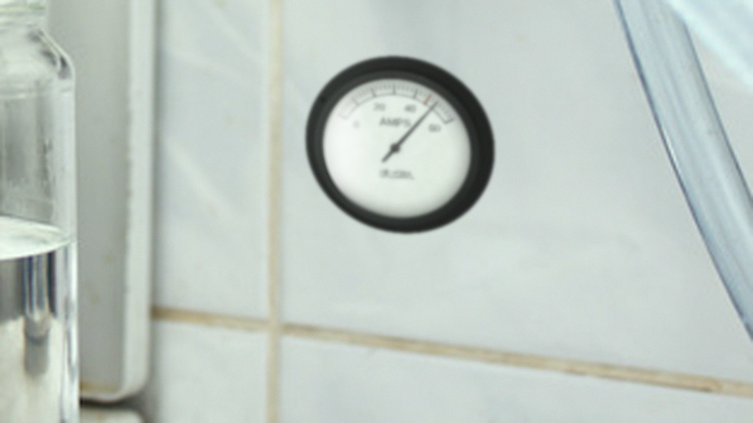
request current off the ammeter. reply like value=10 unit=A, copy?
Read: value=50 unit=A
